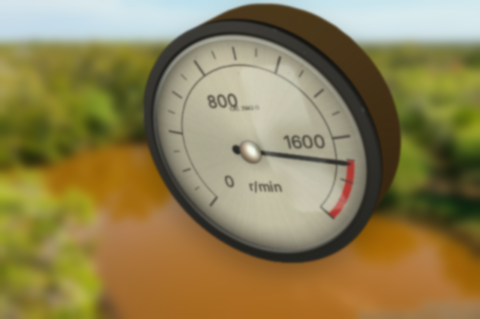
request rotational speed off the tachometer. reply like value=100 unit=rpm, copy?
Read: value=1700 unit=rpm
